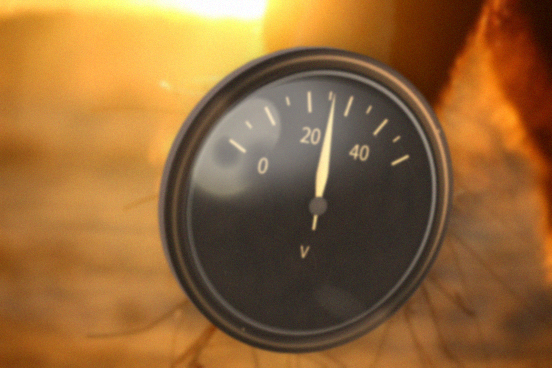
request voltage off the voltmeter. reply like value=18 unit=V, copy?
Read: value=25 unit=V
